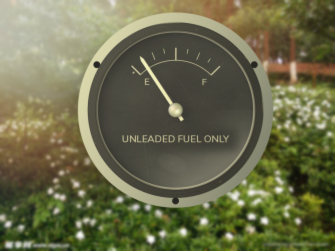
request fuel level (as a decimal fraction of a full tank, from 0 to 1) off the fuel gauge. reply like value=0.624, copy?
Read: value=0.125
